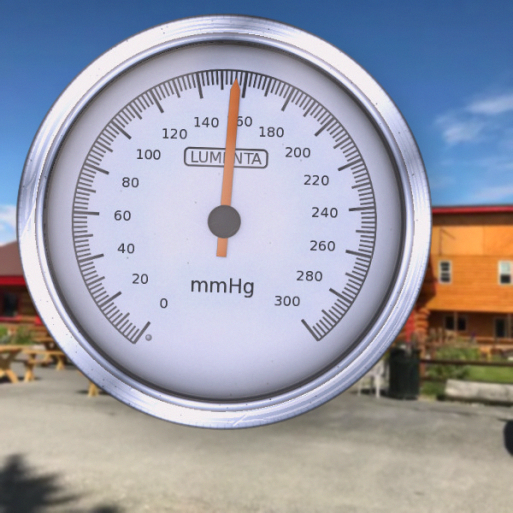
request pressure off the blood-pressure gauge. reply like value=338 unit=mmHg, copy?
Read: value=156 unit=mmHg
